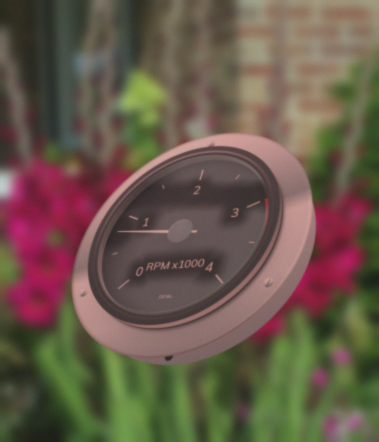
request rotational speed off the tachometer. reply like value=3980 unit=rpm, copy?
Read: value=750 unit=rpm
